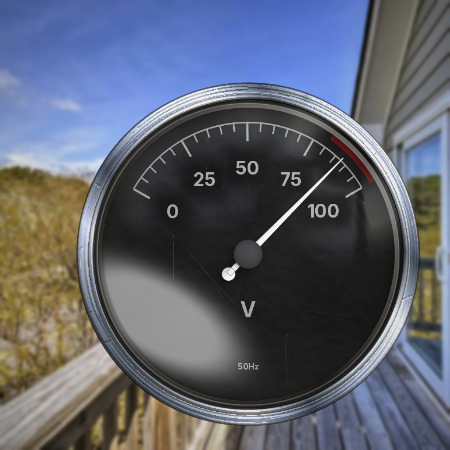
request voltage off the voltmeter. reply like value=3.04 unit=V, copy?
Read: value=87.5 unit=V
